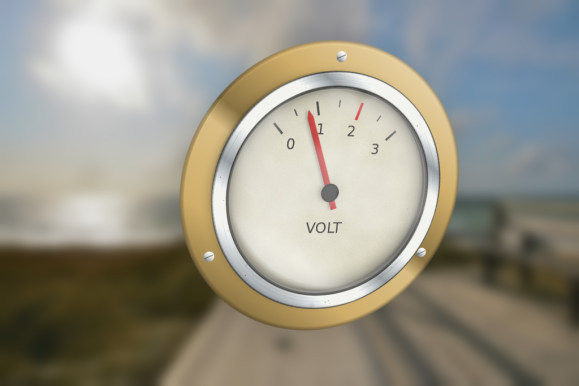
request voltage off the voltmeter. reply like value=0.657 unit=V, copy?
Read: value=0.75 unit=V
